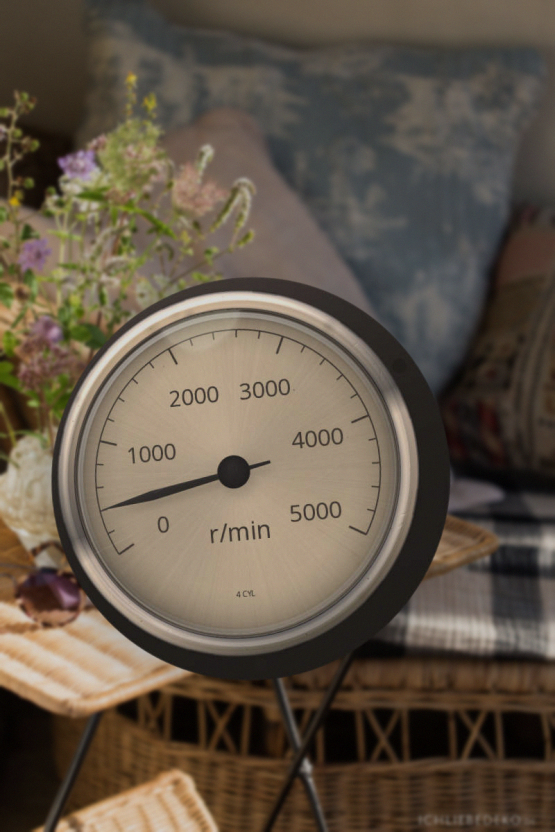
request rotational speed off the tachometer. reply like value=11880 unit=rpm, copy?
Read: value=400 unit=rpm
